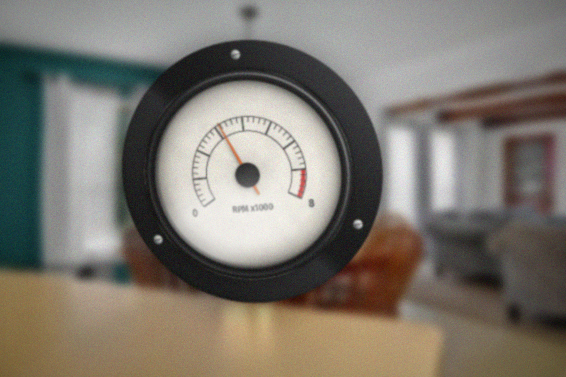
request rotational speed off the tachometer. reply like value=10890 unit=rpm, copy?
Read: value=3200 unit=rpm
